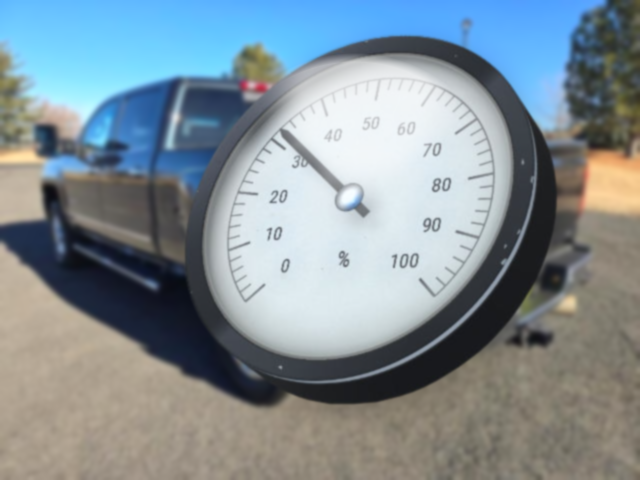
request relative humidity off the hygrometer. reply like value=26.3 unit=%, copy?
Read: value=32 unit=%
